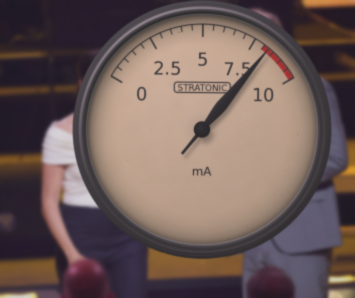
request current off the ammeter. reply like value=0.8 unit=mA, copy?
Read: value=8.25 unit=mA
